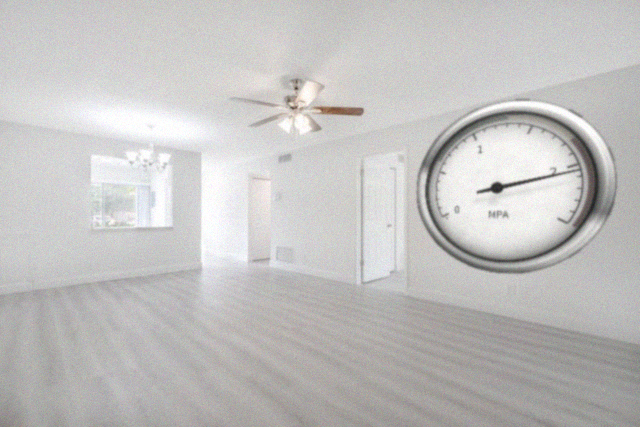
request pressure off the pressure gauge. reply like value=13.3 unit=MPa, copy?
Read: value=2.05 unit=MPa
